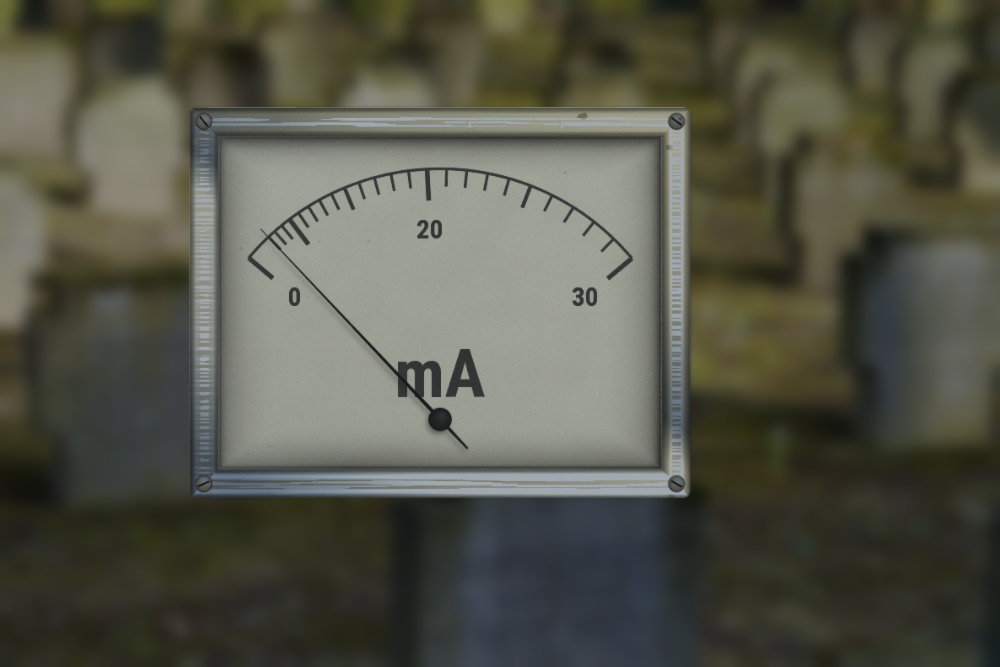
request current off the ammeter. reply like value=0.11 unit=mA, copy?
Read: value=7 unit=mA
